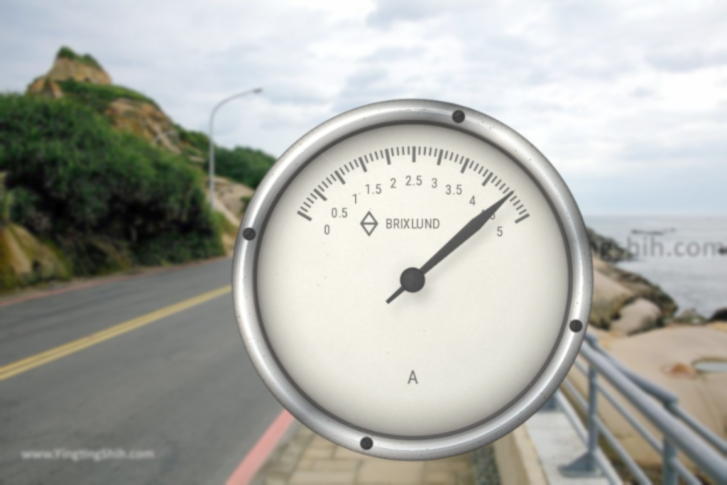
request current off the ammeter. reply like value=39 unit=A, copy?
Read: value=4.5 unit=A
